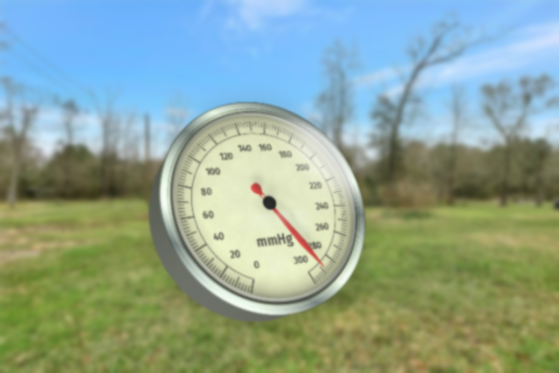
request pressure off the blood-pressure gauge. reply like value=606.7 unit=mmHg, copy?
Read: value=290 unit=mmHg
